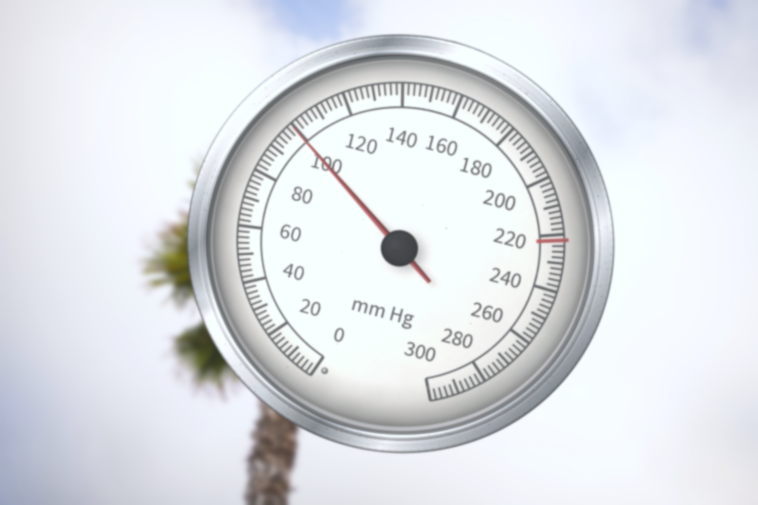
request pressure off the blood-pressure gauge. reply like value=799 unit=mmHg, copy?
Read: value=100 unit=mmHg
